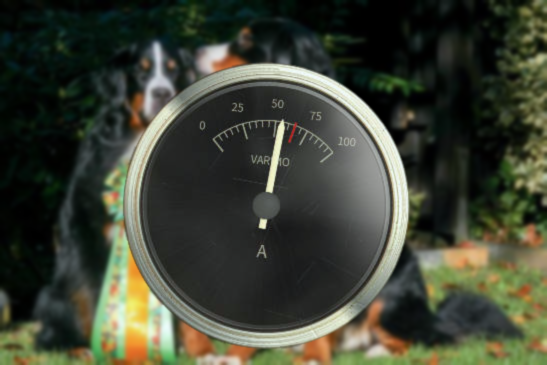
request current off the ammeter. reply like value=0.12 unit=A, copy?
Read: value=55 unit=A
